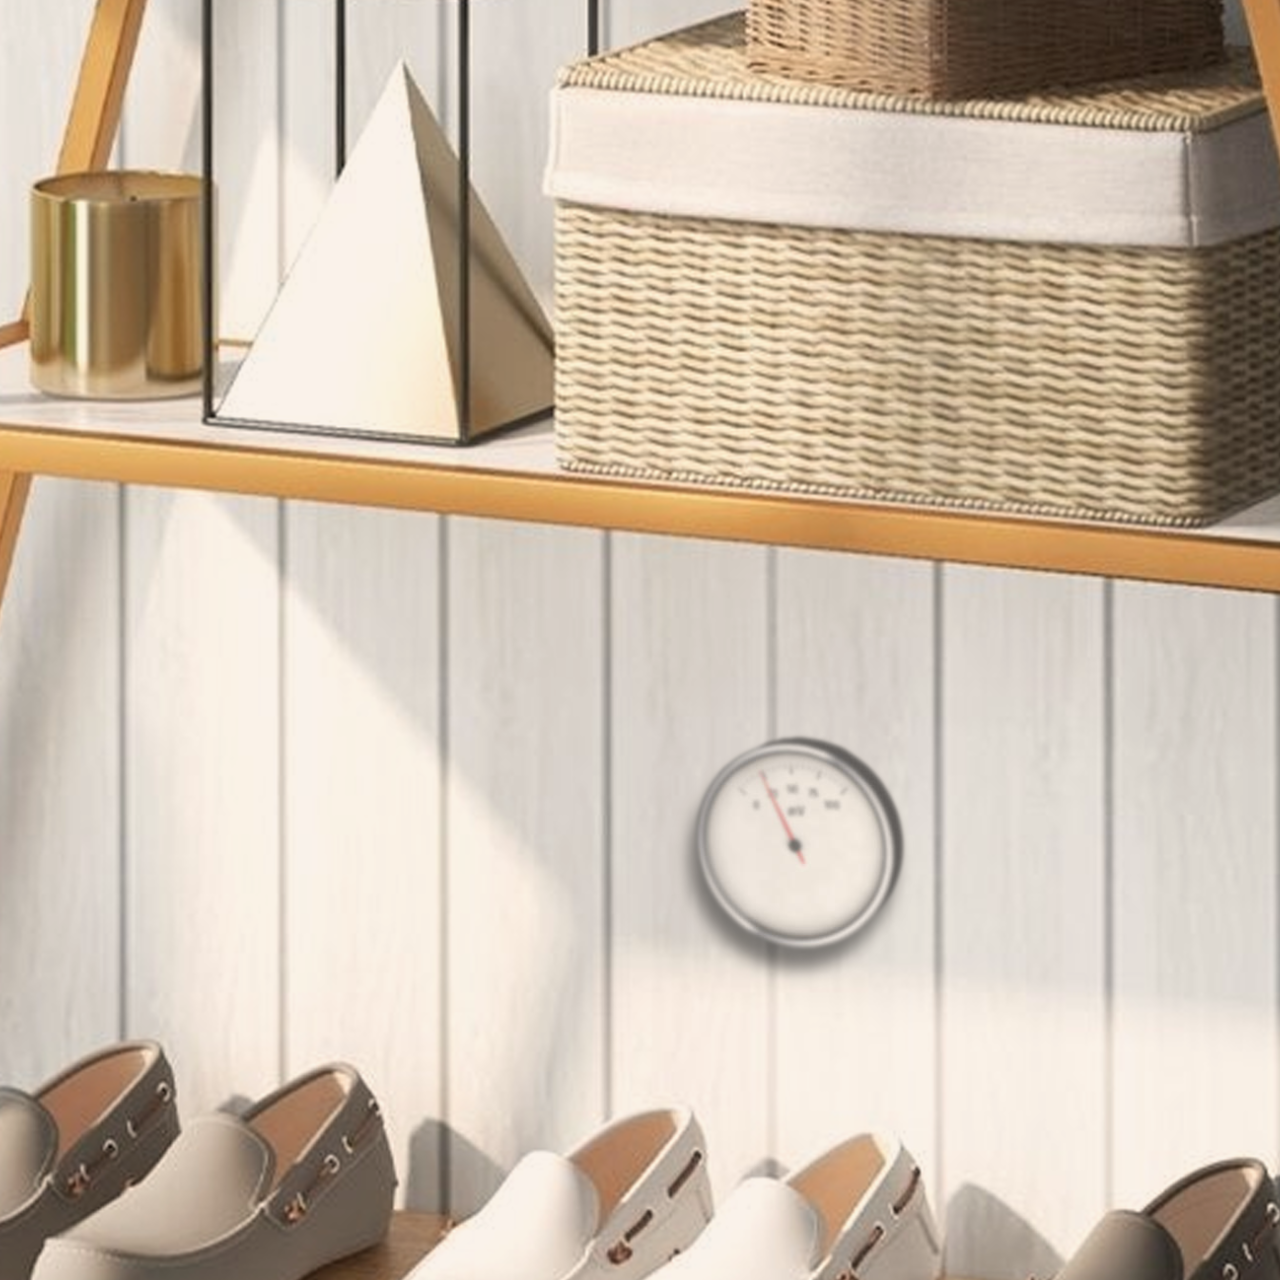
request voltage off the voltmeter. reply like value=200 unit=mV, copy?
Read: value=25 unit=mV
